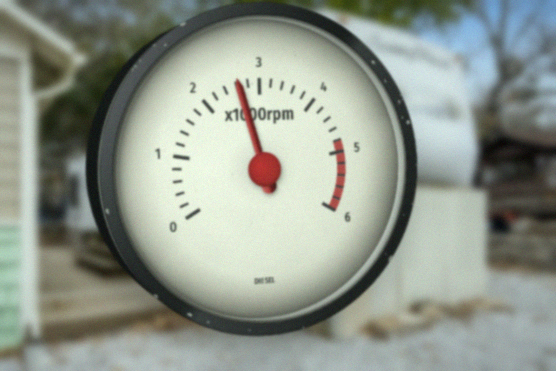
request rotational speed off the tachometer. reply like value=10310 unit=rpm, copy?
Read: value=2600 unit=rpm
